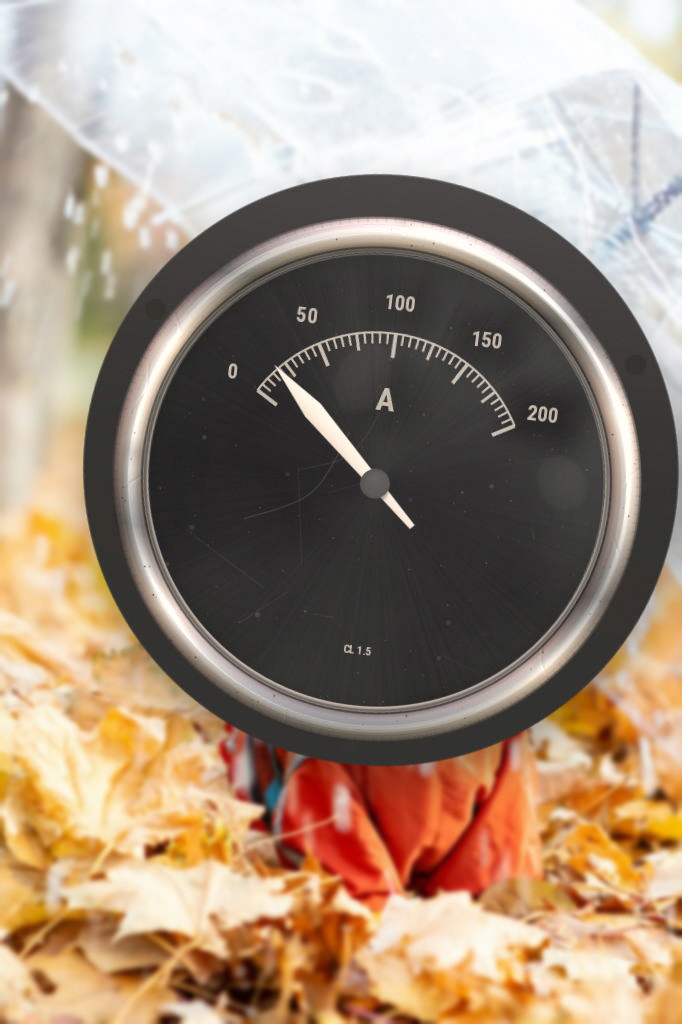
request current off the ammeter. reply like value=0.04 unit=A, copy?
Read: value=20 unit=A
